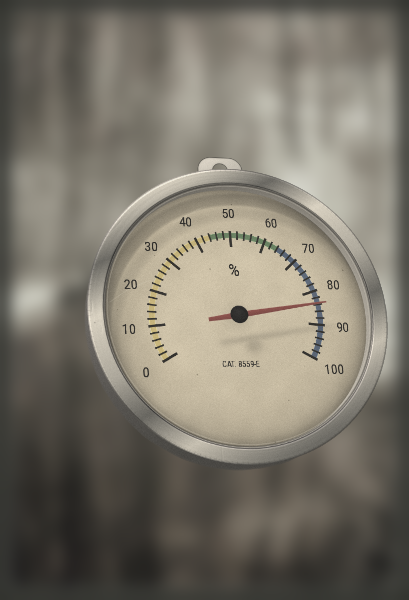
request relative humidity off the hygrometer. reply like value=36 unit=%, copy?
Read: value=84 unit=%
